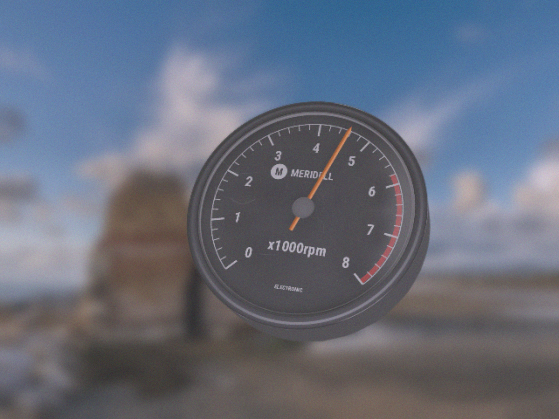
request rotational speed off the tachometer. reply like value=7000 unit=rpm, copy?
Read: value=4600 unit=rpm
